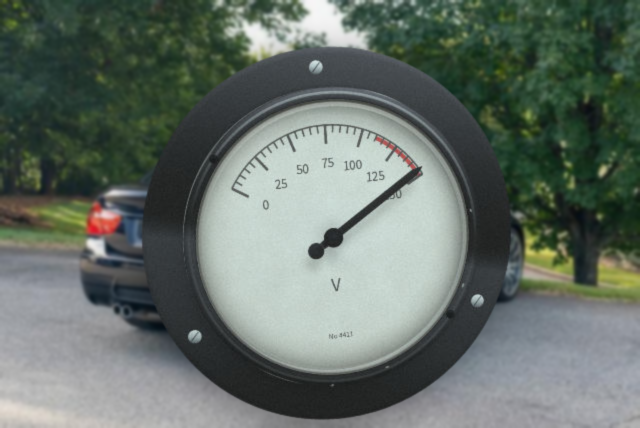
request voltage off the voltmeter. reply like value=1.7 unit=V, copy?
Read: value=145 unit=V
